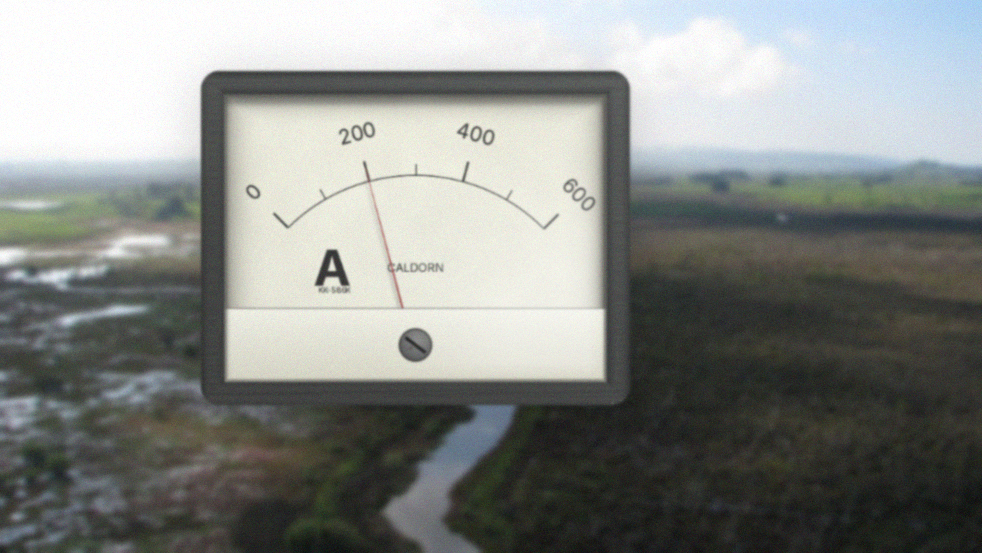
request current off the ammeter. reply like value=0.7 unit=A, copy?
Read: value=200 unit=A
